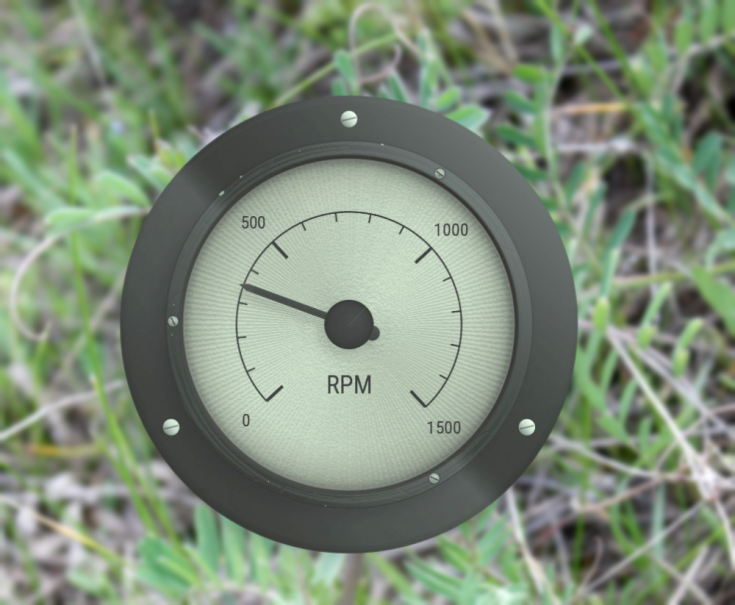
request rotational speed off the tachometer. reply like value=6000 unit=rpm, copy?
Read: value=350 unit=rpm
